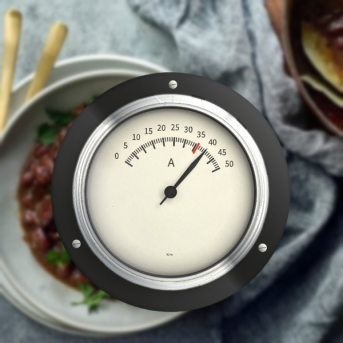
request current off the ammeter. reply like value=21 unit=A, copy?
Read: value=40 unit=A
